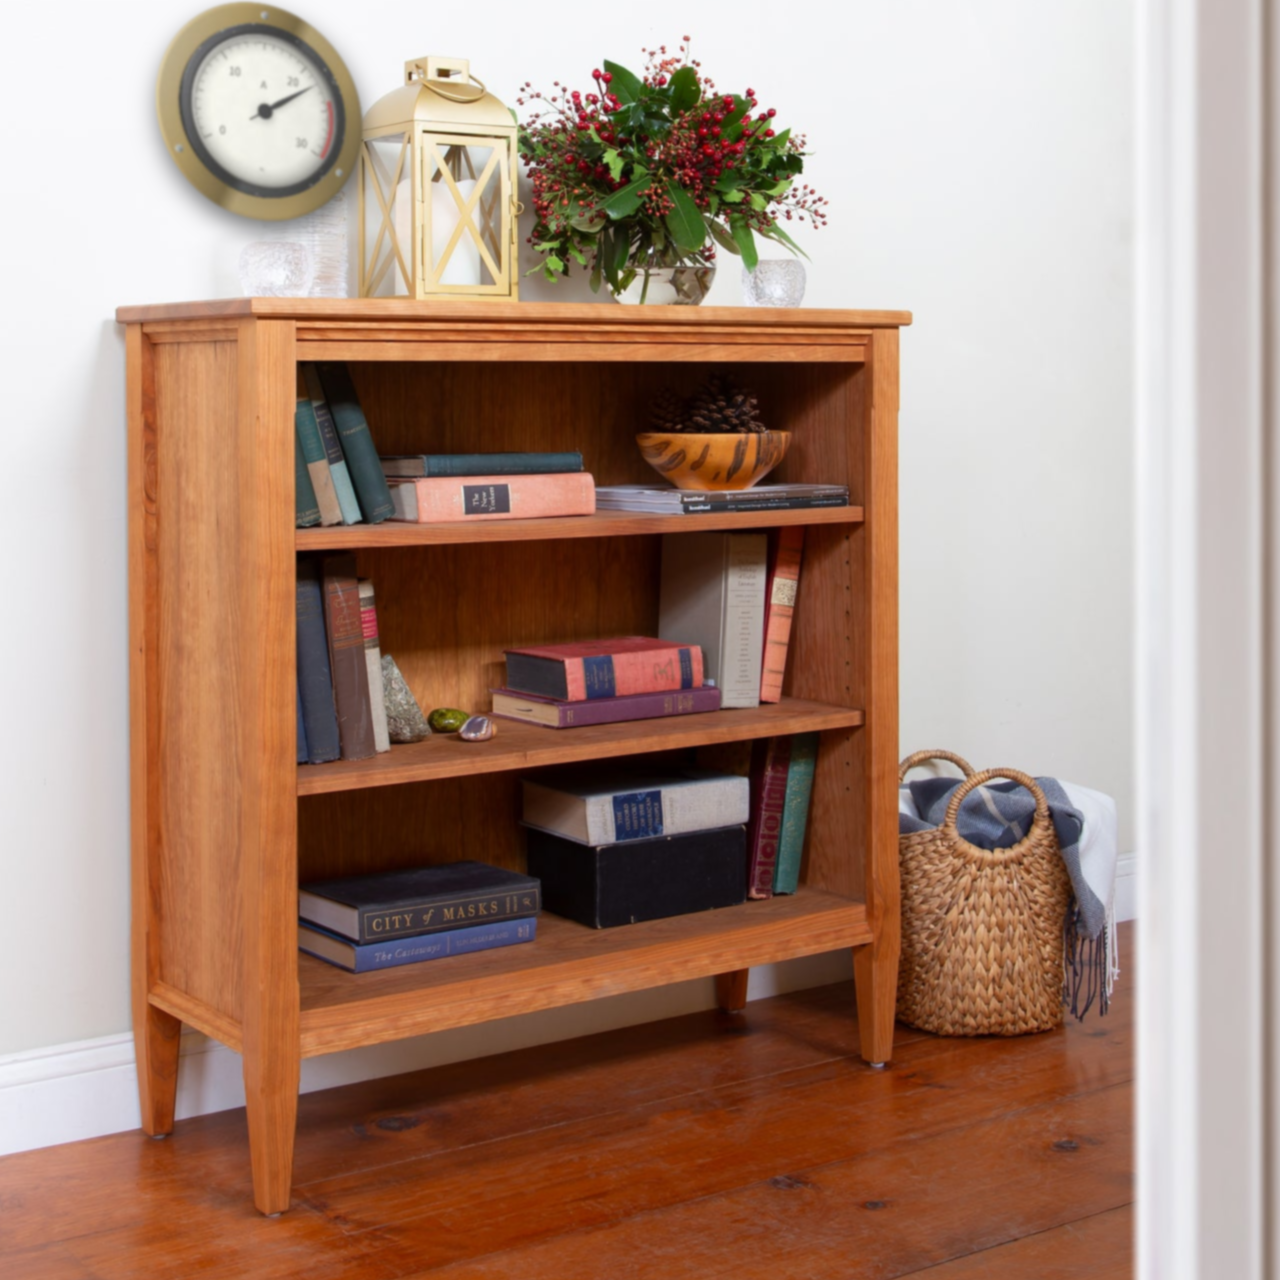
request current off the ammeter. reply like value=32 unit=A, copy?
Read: value=22 unit=A
